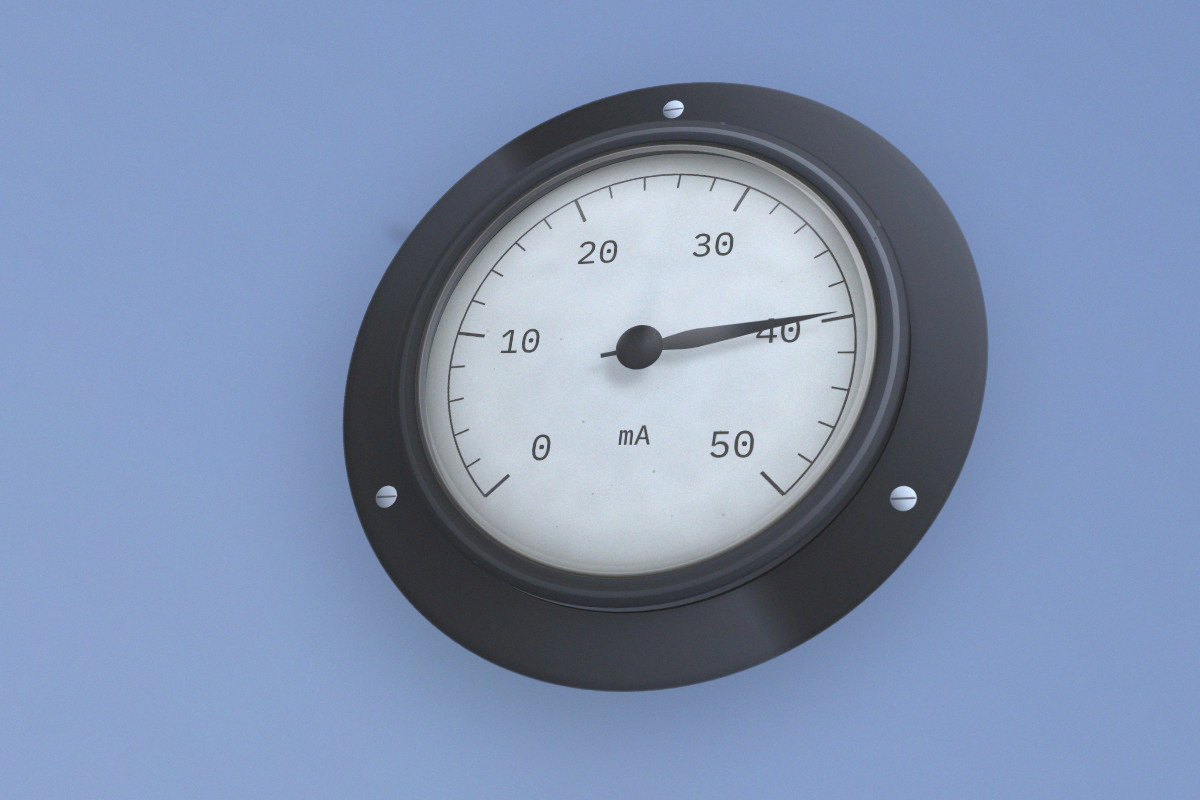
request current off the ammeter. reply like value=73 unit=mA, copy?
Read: value=40 unit=mA
